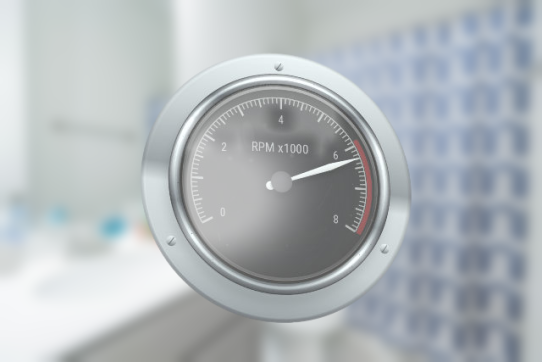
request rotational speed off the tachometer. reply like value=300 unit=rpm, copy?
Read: value=6300 unit=rpm
